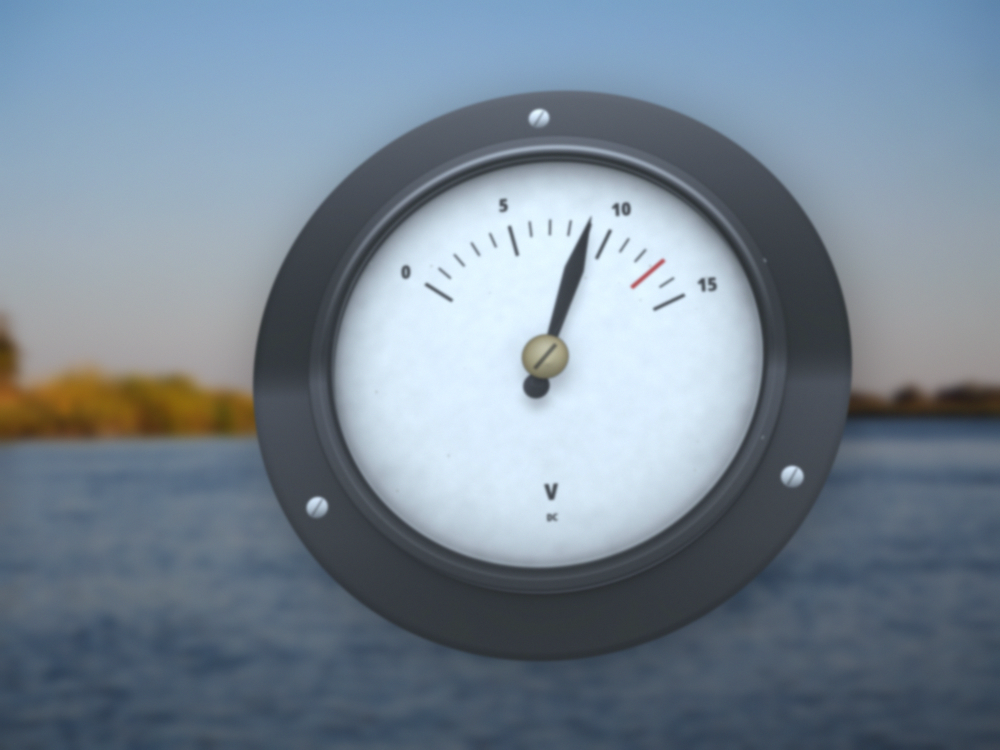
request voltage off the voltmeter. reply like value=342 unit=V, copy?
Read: value=9 unit=V
